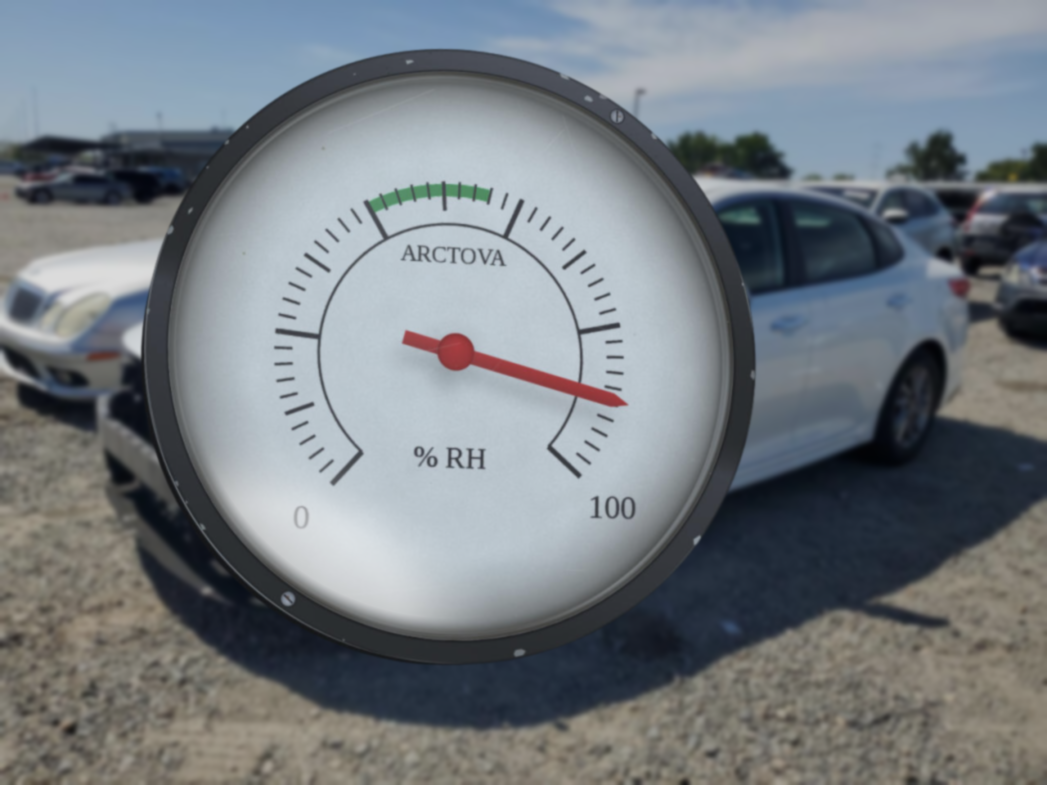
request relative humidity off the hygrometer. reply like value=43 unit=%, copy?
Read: value=90 unit=%
